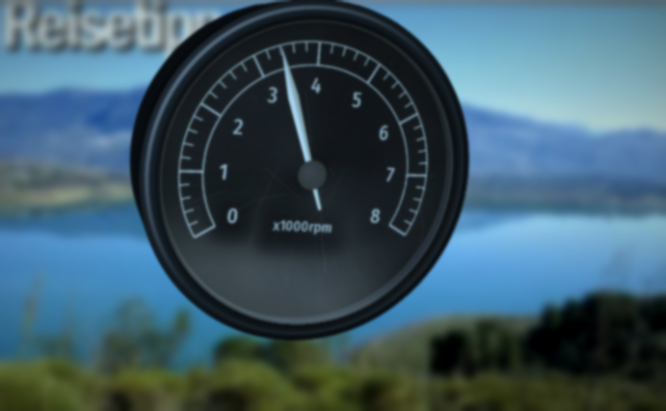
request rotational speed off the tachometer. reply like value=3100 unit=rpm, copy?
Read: value=3400 unit=rpm
